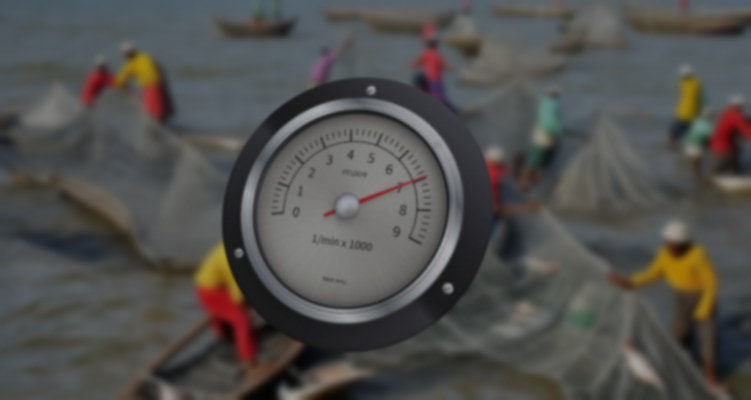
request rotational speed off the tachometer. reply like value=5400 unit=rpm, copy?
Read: value=7000 unit=rpm
